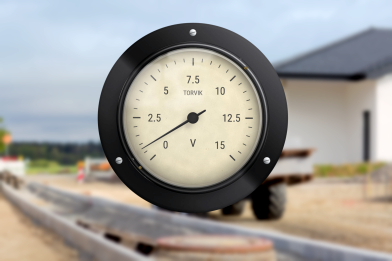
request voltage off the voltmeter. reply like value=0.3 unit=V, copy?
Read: value=0.75 unit=V
